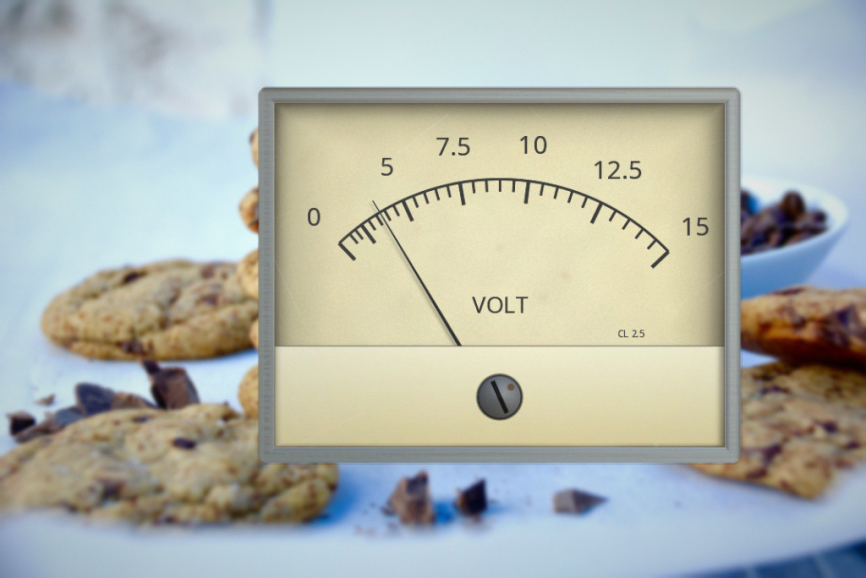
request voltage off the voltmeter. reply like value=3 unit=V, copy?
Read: value=3.75 unit=V
